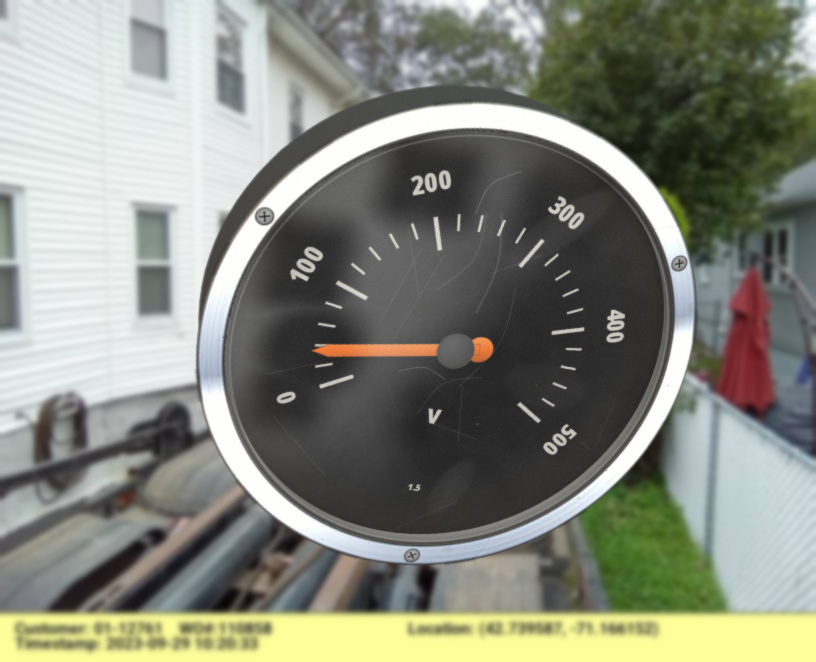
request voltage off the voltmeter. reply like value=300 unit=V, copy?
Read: value=40 unit=V
